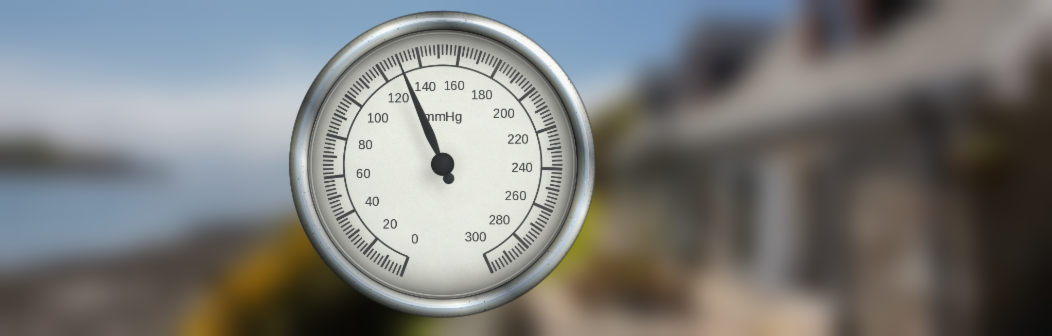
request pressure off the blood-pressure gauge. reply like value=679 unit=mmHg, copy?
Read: value=130 unit=mmHg
